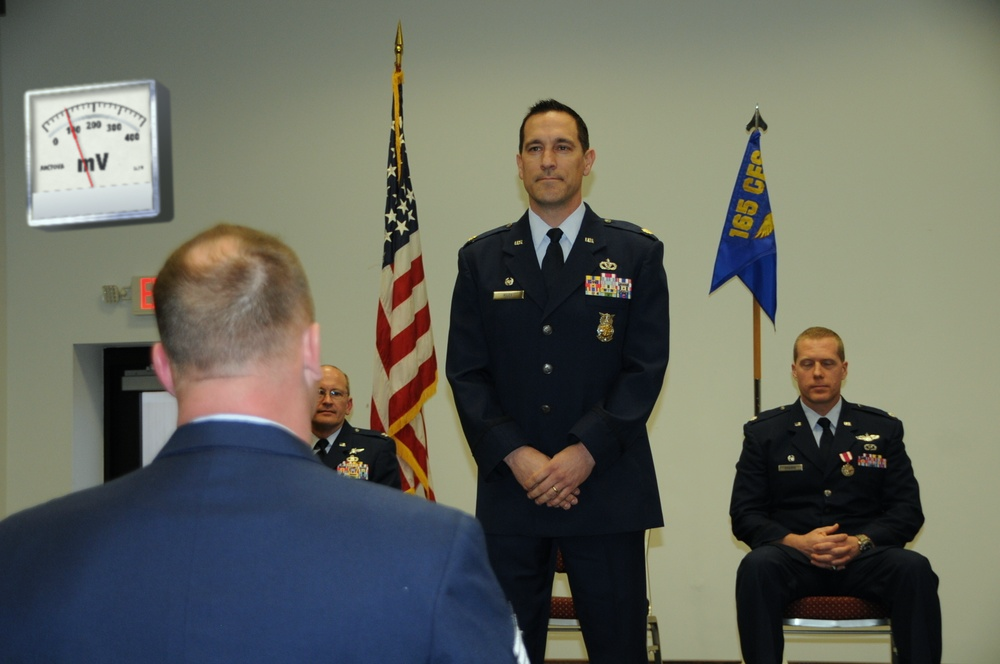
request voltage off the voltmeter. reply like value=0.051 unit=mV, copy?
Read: value=100 unit=mV
